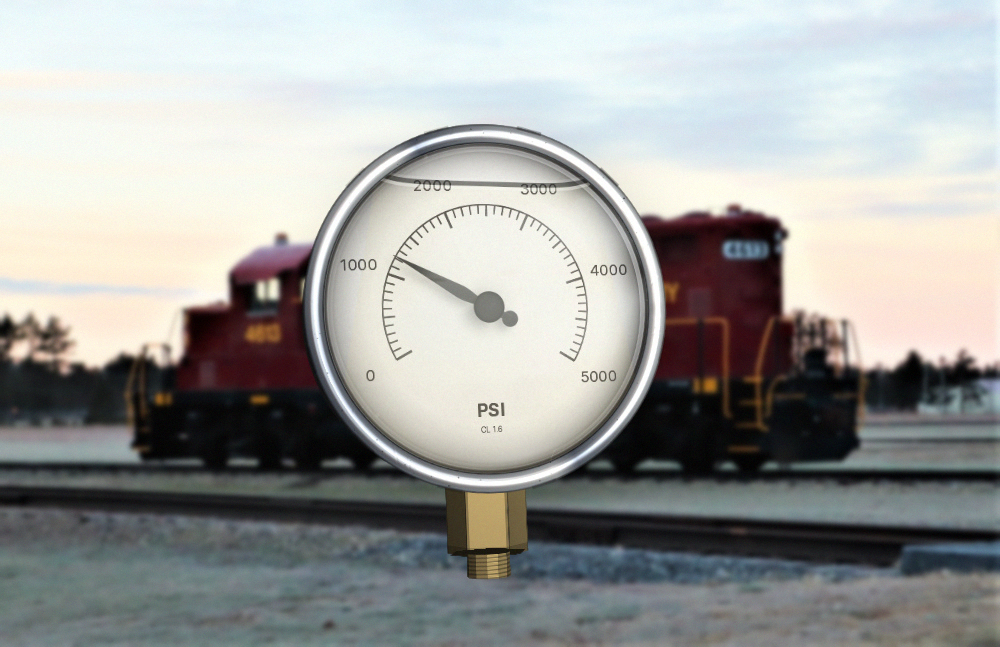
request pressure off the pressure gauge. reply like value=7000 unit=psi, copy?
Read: value=1200 unit=psi
